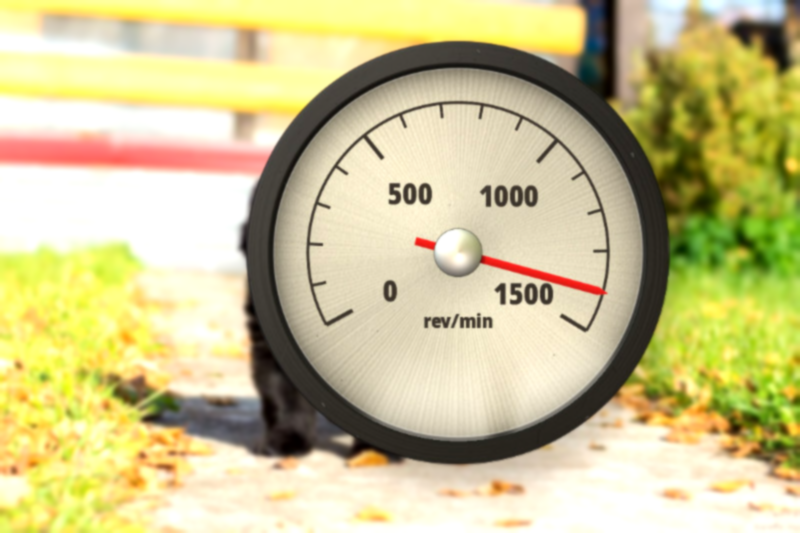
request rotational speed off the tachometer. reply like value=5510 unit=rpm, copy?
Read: value=1400 unit=rpm
